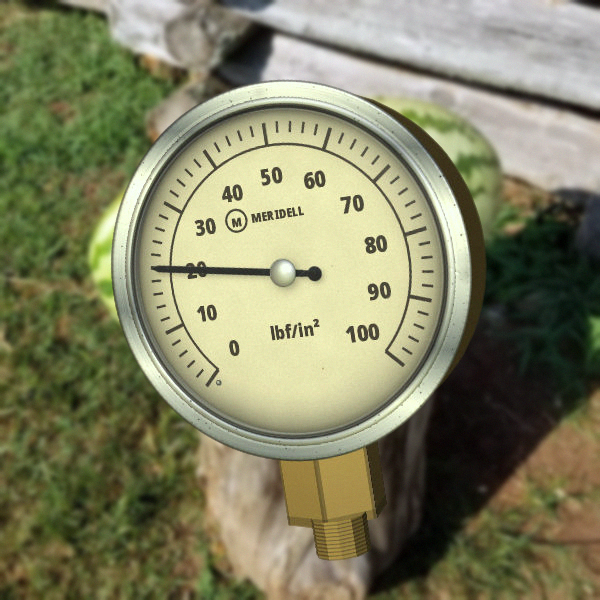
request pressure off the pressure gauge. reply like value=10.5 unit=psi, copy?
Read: value=20 unit=psi
